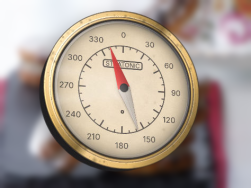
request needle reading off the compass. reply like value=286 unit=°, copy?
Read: value=340 unit=°
